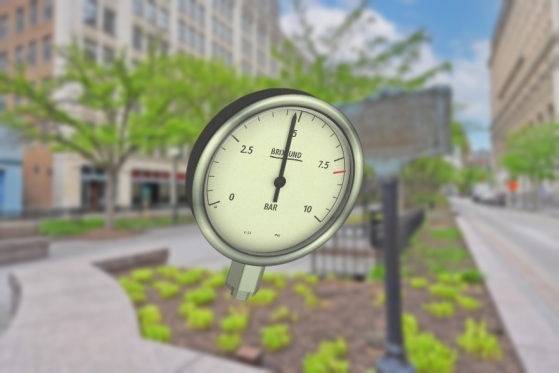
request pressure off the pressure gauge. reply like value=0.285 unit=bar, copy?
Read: value=4.75 unit=bar
